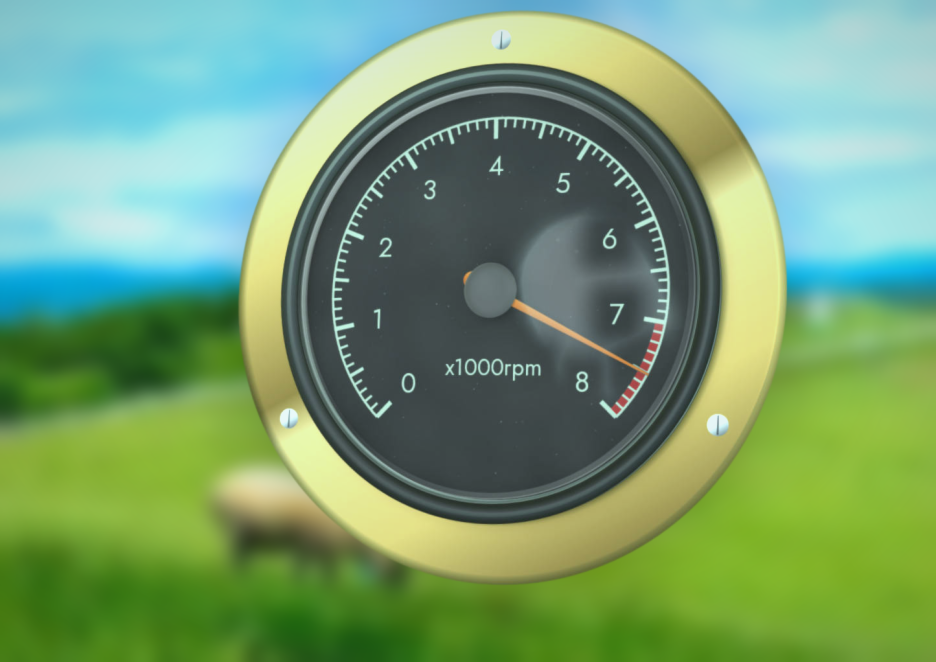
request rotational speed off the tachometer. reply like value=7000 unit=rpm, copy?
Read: value=7500 unit=rpm
